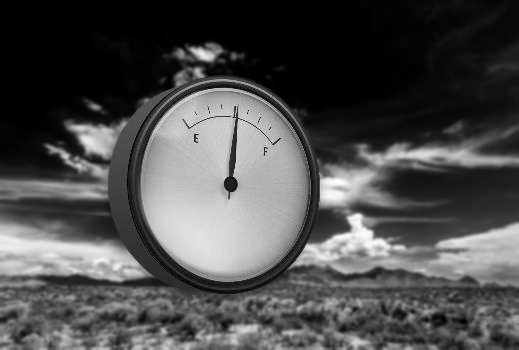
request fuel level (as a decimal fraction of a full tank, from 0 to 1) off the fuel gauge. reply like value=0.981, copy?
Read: value=0.5
